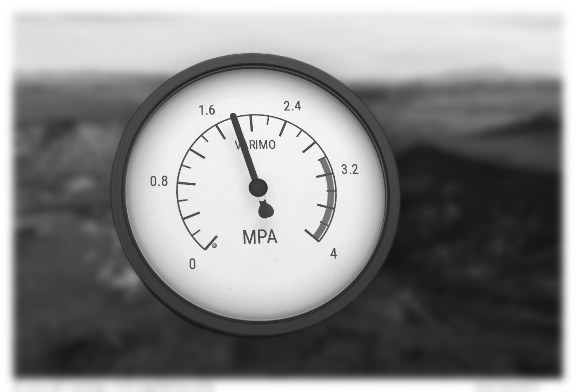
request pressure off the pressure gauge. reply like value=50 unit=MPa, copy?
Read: value=1.8 unit=MPa
